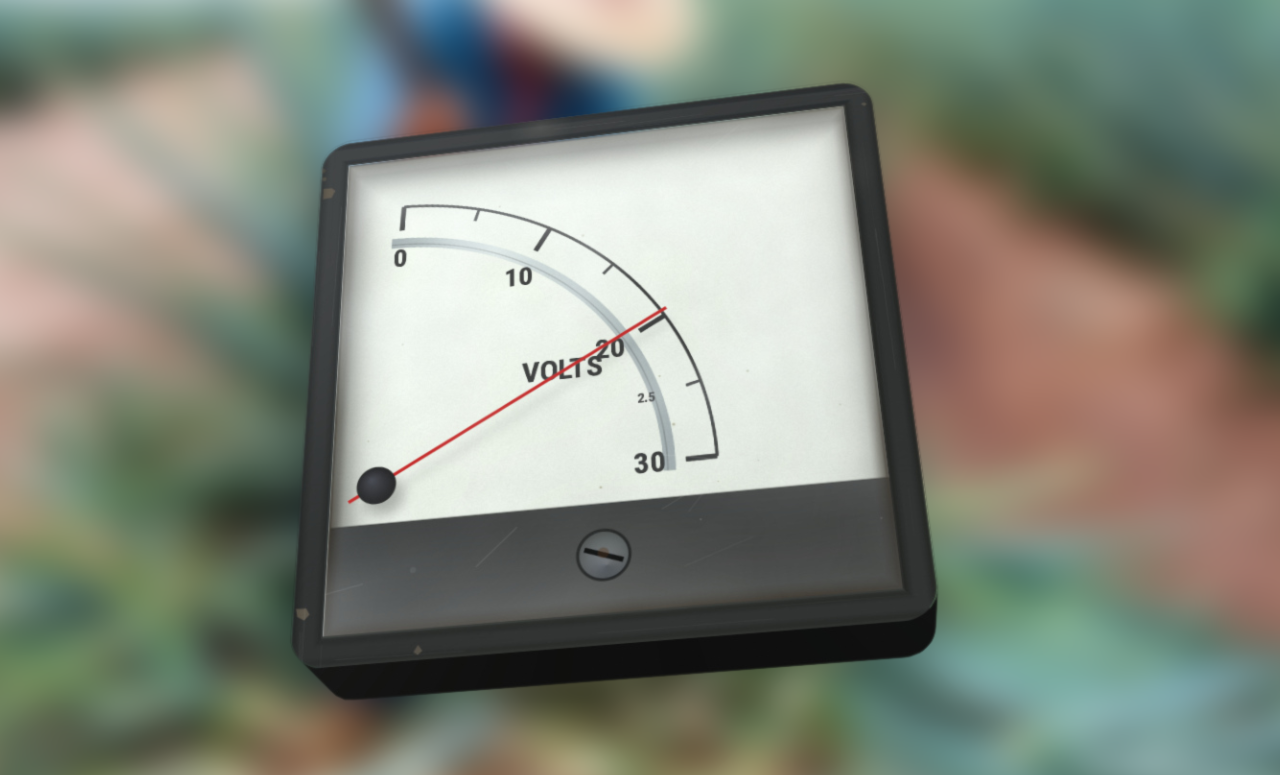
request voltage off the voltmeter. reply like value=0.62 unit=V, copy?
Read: value=20 unit=V
